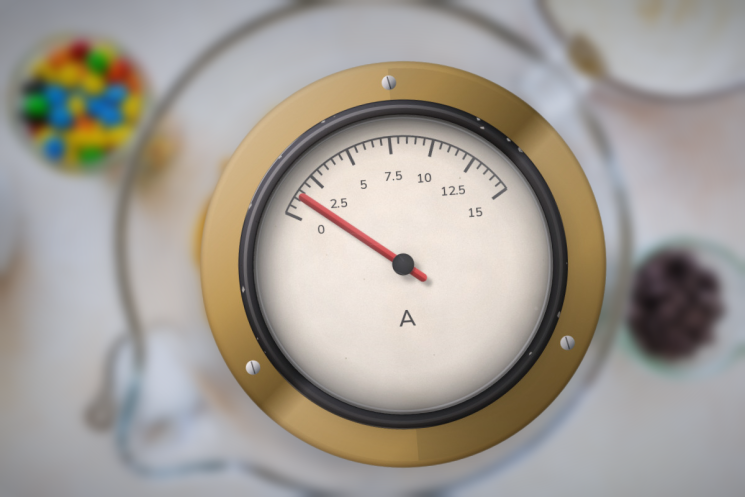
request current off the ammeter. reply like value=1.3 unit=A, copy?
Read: value=1.25 unit=A
